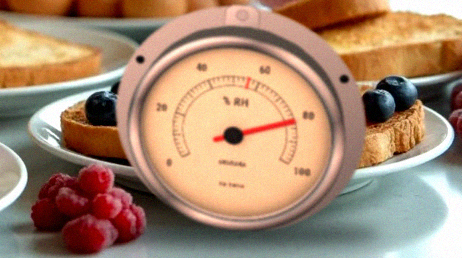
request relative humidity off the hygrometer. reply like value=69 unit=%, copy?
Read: value=80 unit=%
